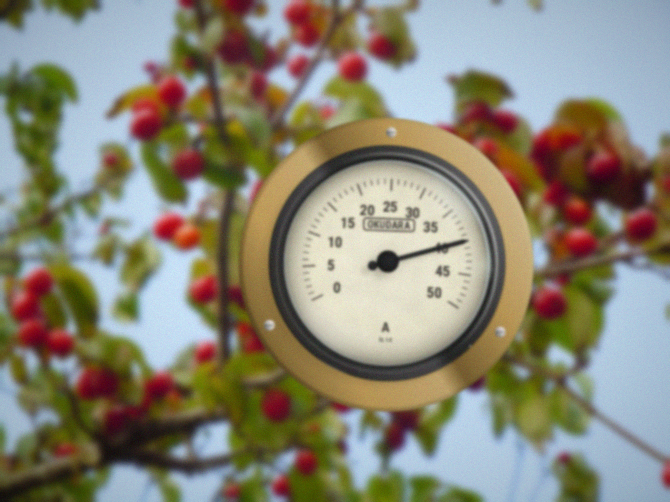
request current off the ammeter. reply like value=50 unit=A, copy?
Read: value=40 unit=A
